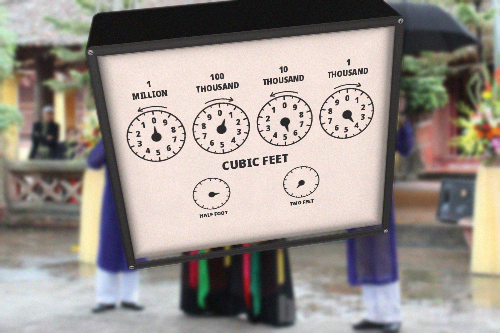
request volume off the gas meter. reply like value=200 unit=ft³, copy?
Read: value=5400 unit=ft³
